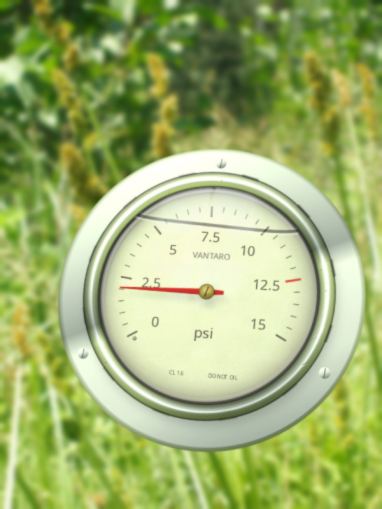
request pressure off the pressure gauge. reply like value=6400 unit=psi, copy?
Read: value=2 unit=psi
